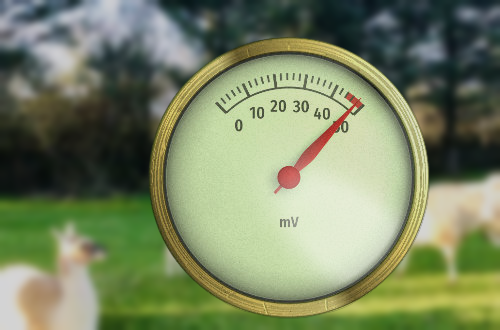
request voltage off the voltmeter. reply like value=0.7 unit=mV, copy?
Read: value=48 unit=mV
